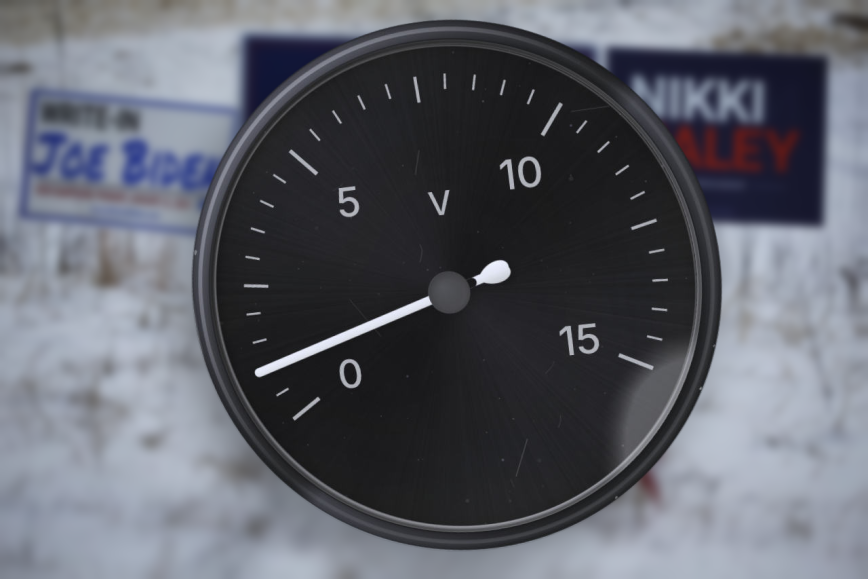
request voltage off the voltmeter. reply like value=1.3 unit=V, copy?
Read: value=1 unit=V
